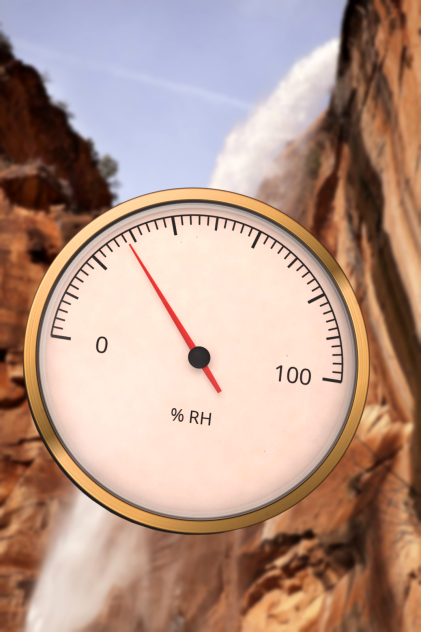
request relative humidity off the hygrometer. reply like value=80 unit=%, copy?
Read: value=28 unit=%
